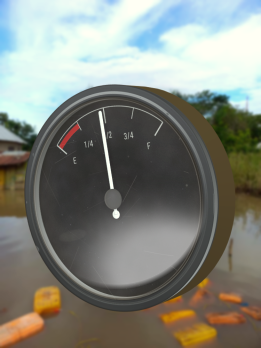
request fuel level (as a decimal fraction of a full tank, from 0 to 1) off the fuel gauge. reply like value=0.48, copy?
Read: value=0.5
